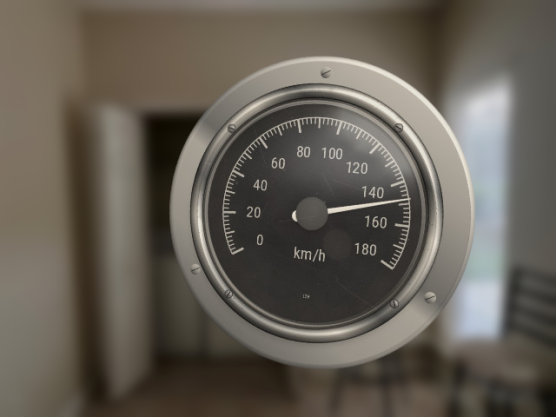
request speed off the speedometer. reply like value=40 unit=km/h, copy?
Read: value=148 unit=km/h
